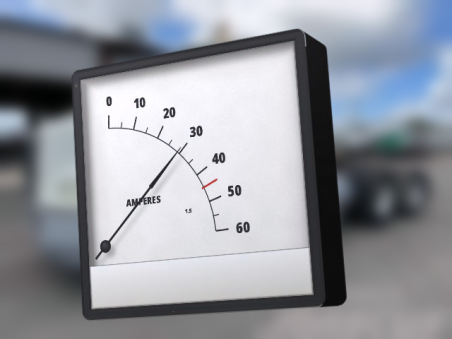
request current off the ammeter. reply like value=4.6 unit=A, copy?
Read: value=30 unit=A
